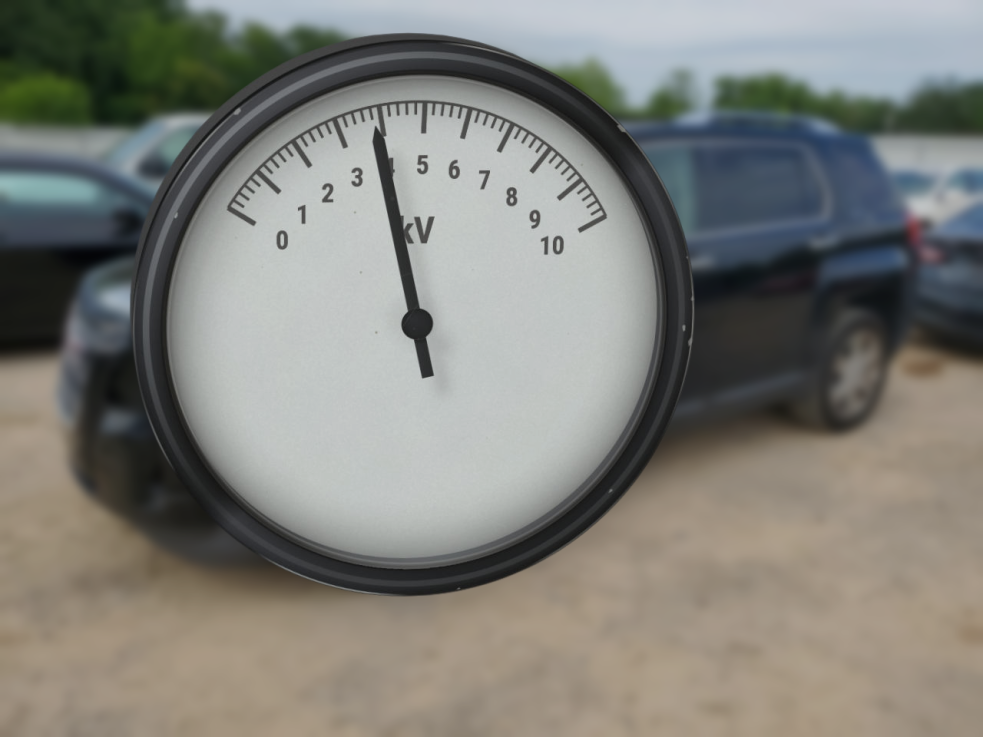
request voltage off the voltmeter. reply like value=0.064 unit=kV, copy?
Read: value=3.8 unit=kV
